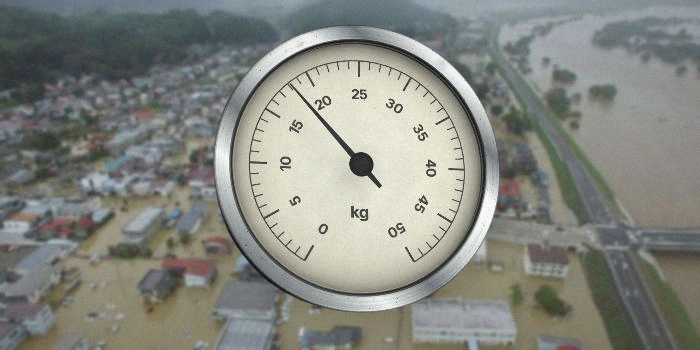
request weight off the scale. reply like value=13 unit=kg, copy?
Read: value=18 unit=kg
